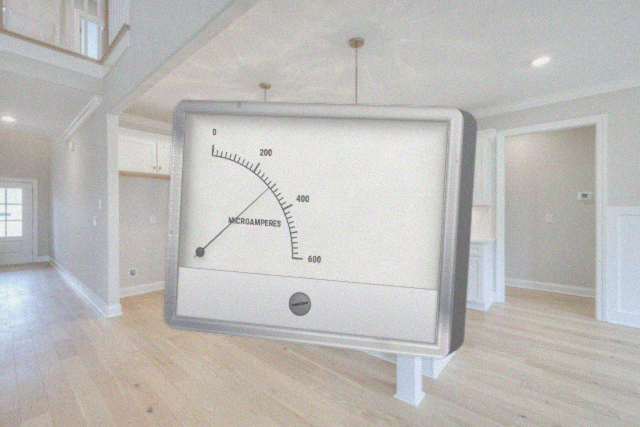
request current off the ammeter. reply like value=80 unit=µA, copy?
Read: value=300 unit=µA
